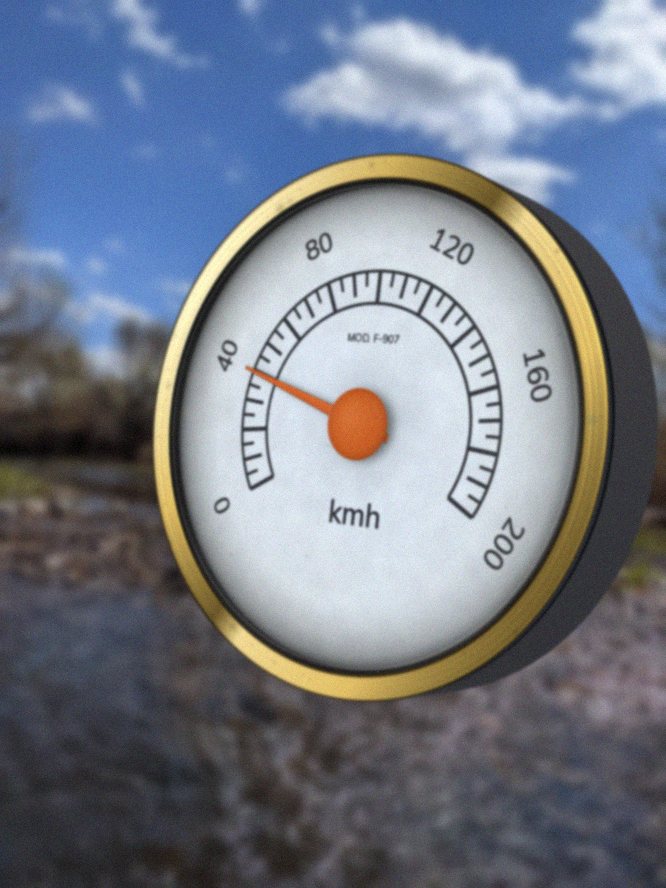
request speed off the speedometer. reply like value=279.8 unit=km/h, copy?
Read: value=40 unit=km/h
